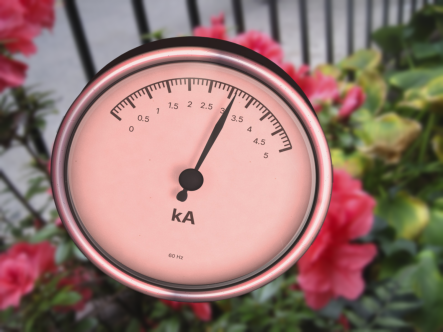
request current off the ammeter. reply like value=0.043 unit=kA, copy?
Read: value=3.1 unit=kA
